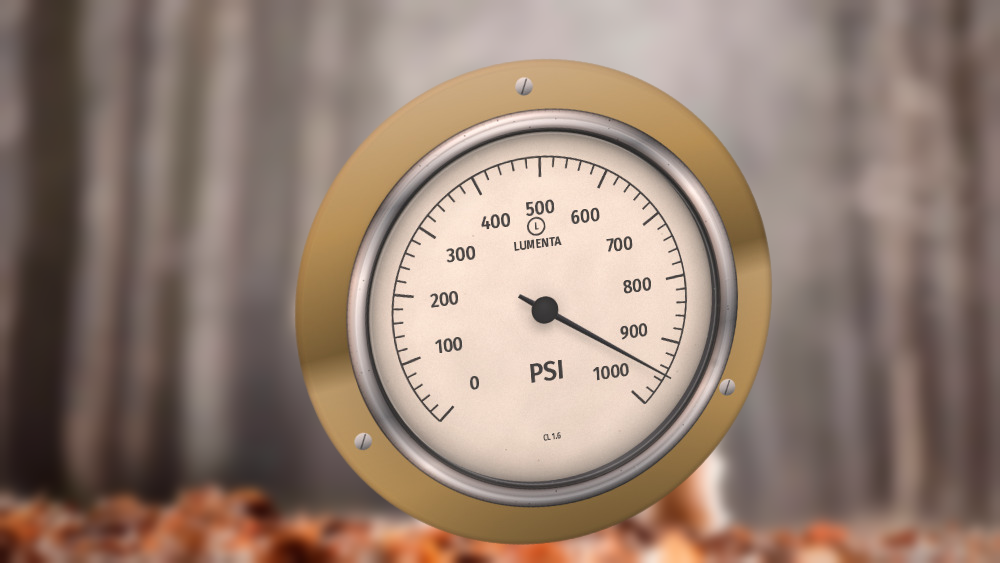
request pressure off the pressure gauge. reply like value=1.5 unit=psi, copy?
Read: value=950 unit=psi
